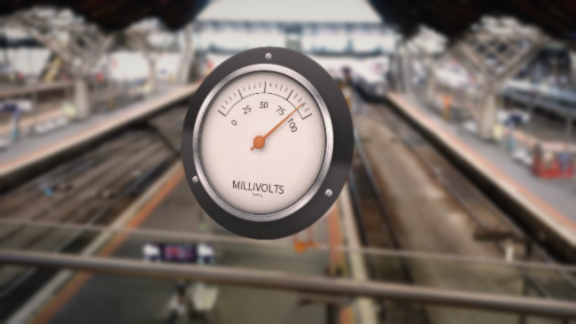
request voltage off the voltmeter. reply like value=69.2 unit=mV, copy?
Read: value=90 unit=mV
